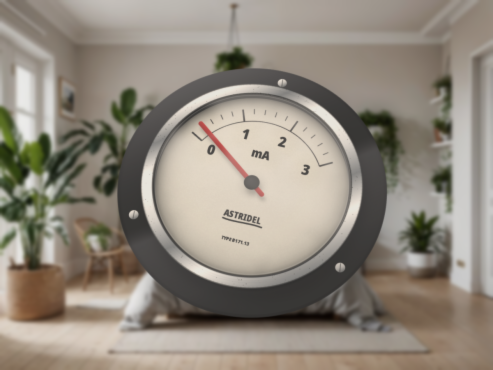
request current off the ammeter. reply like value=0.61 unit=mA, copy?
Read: value=0.2 unit=mA
